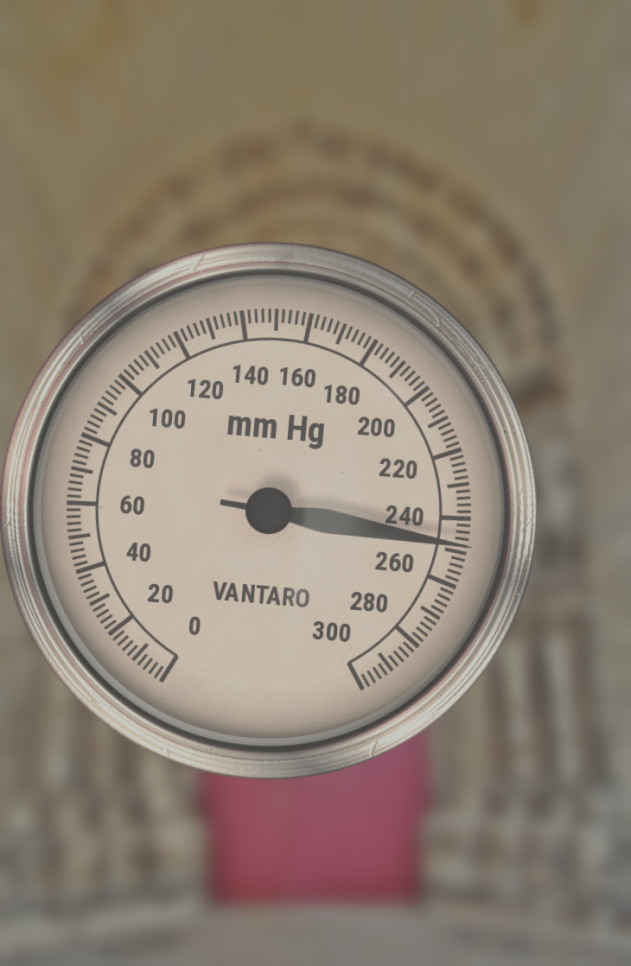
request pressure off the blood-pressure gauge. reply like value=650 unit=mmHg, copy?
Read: value=248 unit=mmHg
